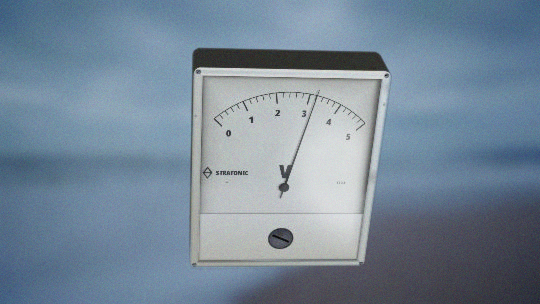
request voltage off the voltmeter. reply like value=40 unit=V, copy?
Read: value=3.2 unit=V
